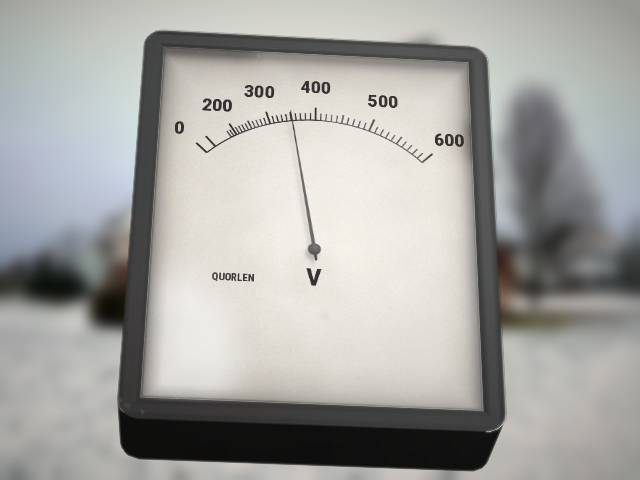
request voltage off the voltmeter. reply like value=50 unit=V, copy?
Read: value=350 unit=V
